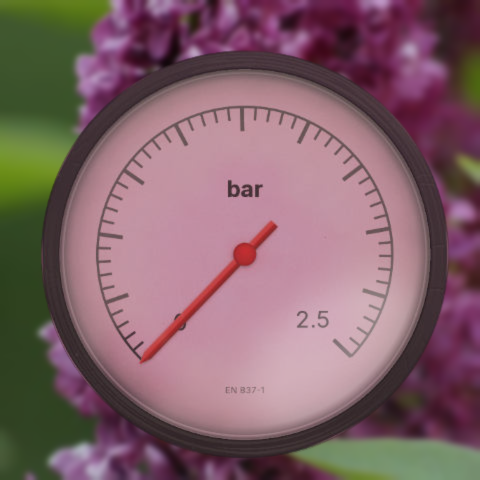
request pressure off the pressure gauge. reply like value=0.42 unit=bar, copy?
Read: value=0 unit=bar
